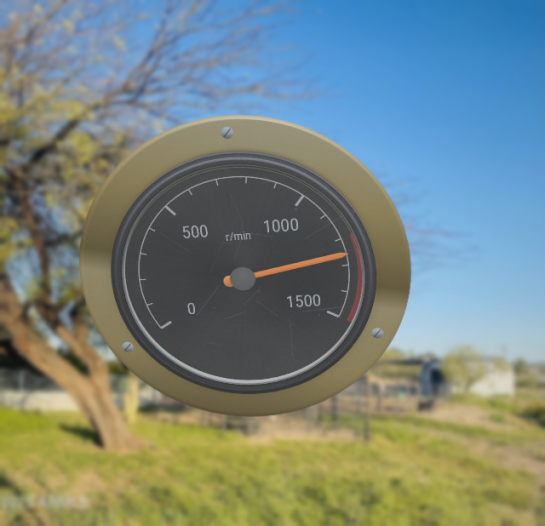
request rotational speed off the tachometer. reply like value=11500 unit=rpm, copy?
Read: value=1250 unit=rpm
